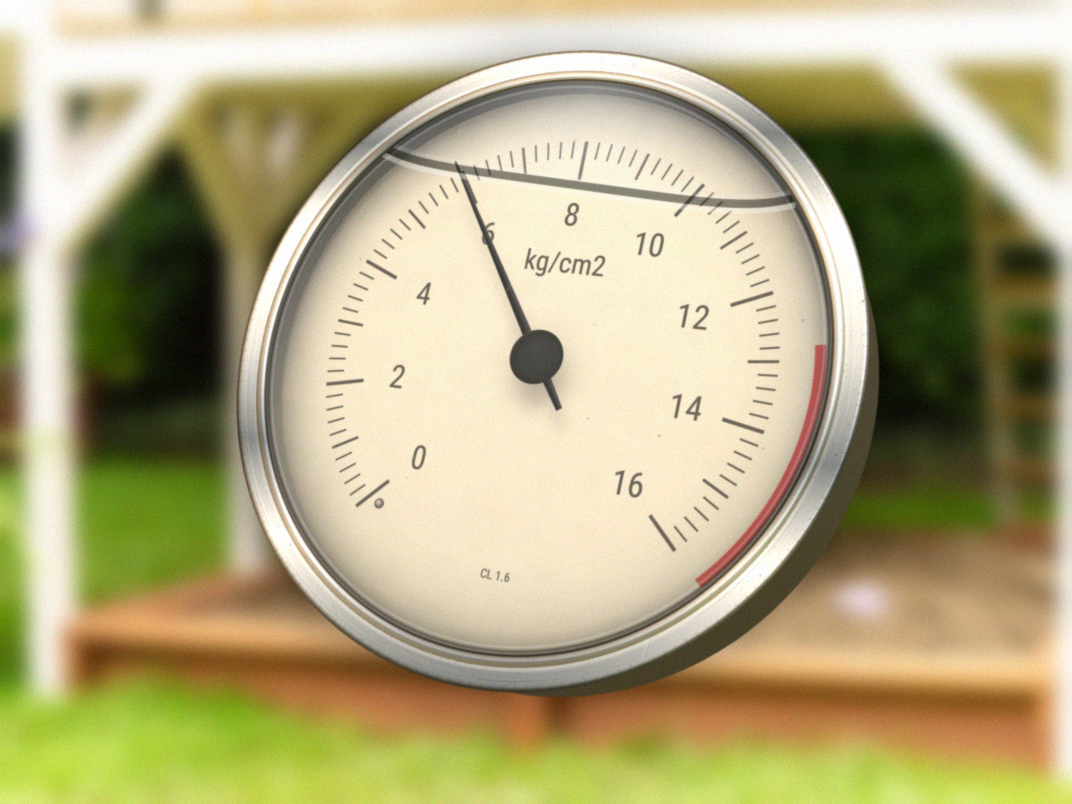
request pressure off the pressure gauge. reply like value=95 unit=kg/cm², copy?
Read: value=6 unit=kg/cm²
